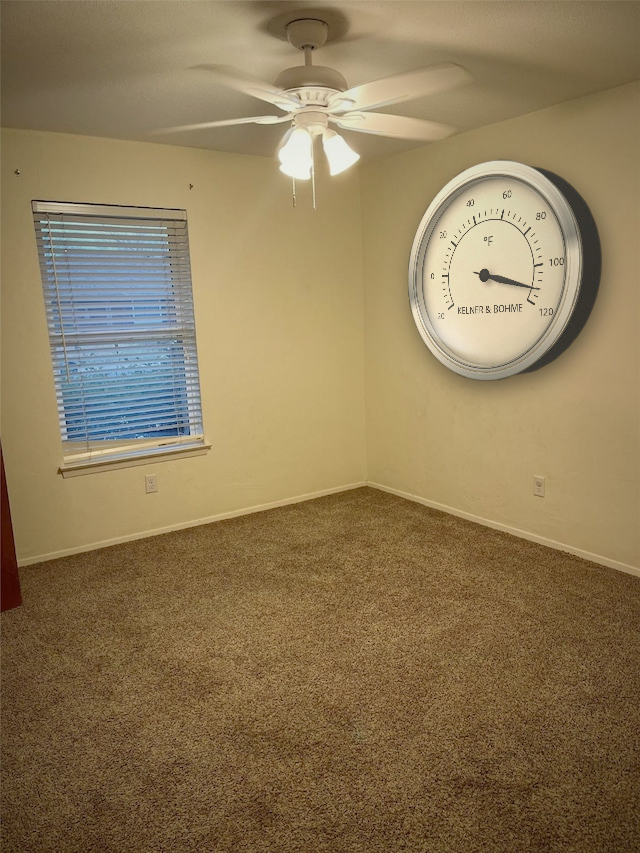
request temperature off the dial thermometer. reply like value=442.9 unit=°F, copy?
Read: value=112 unit=°F
